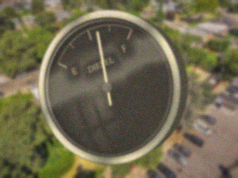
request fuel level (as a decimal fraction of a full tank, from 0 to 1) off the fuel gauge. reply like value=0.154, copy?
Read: value=0.625
